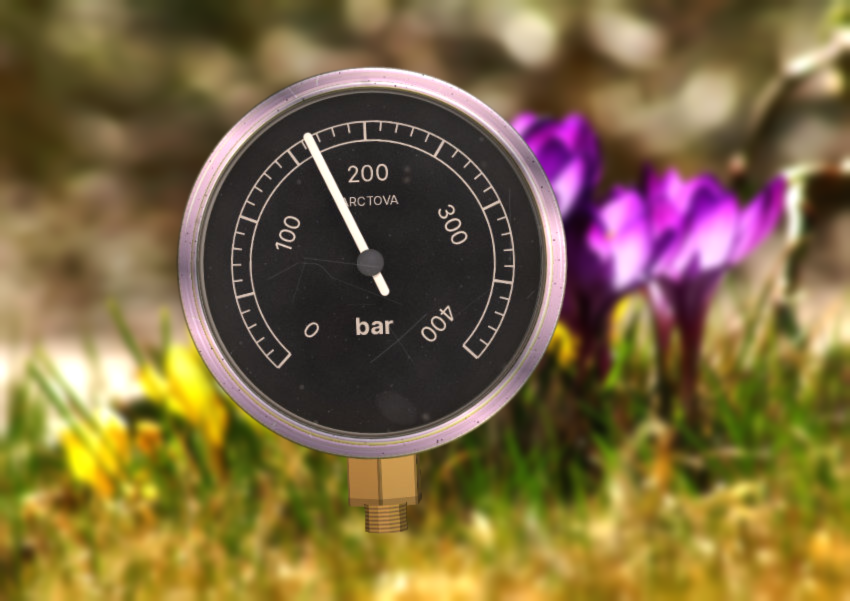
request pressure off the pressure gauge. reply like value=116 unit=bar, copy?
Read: value=165 unit=bar
